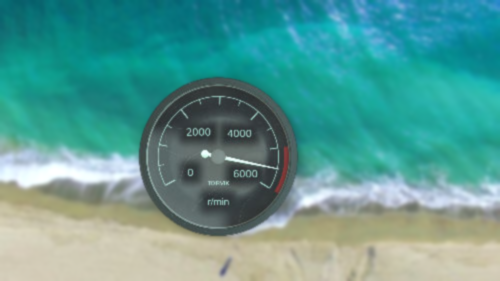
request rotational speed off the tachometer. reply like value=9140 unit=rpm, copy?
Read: value=5500 unit=rpm
